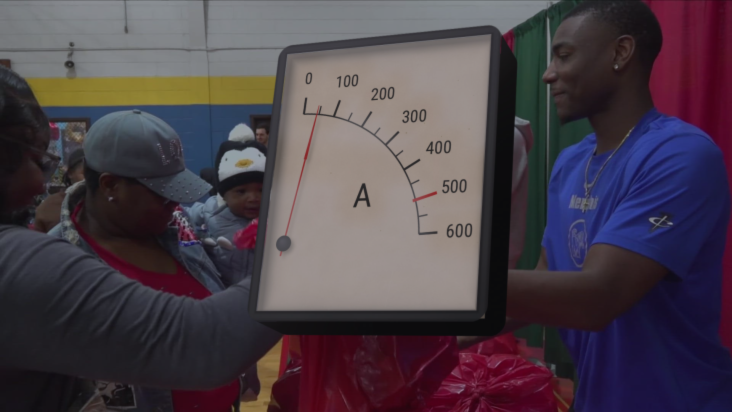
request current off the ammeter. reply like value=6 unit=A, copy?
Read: value=50 unit=A
